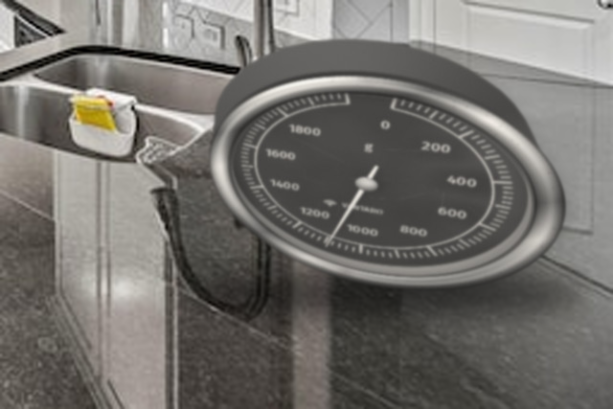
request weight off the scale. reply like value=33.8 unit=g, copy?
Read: value=1100 unit=g
